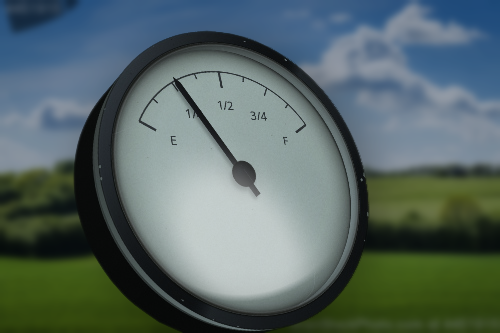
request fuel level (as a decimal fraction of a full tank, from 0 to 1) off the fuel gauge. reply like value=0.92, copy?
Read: value=0.25
